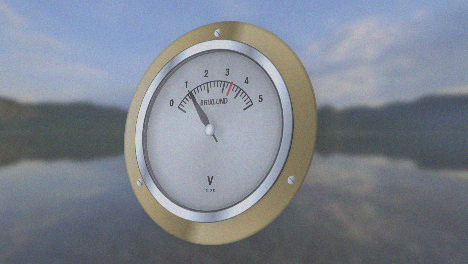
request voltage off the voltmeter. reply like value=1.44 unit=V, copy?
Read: value=1 unit=V
